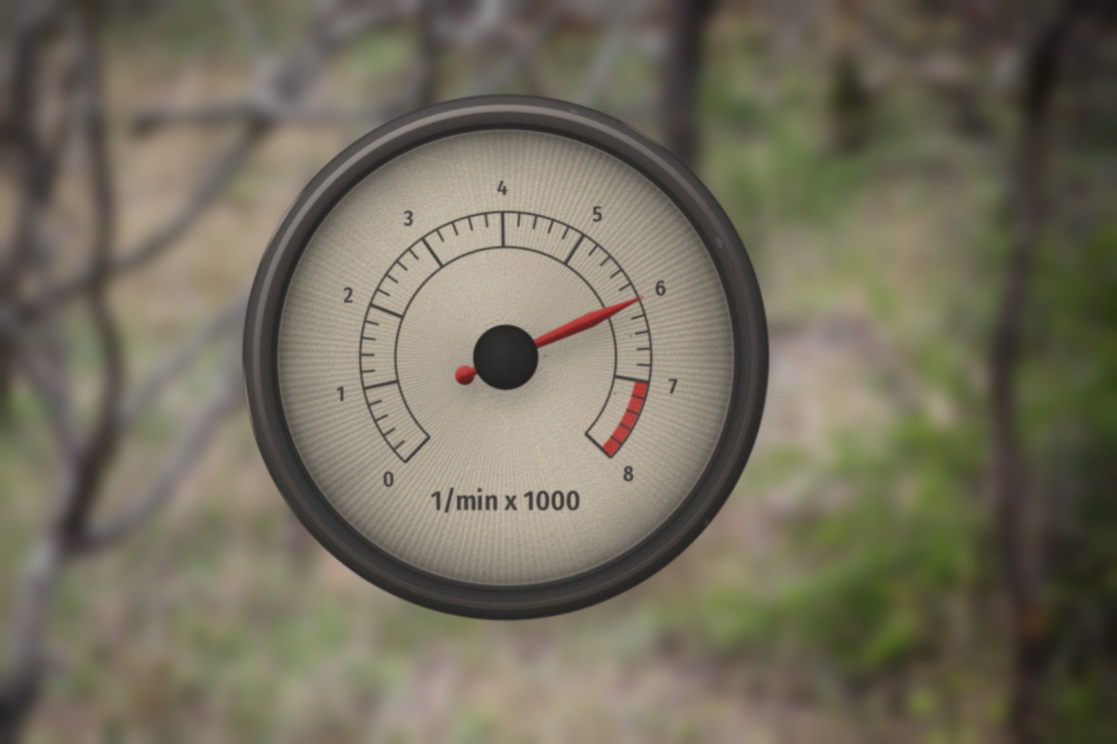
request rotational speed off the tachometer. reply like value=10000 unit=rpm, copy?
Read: value=6000 unit=rpm
